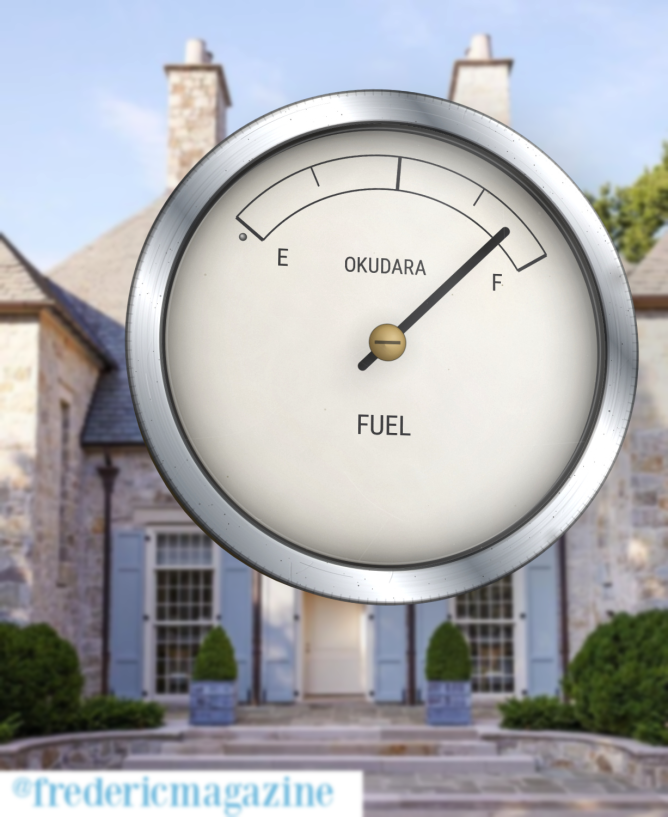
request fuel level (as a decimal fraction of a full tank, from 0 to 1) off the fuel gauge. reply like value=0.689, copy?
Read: value=0.875
